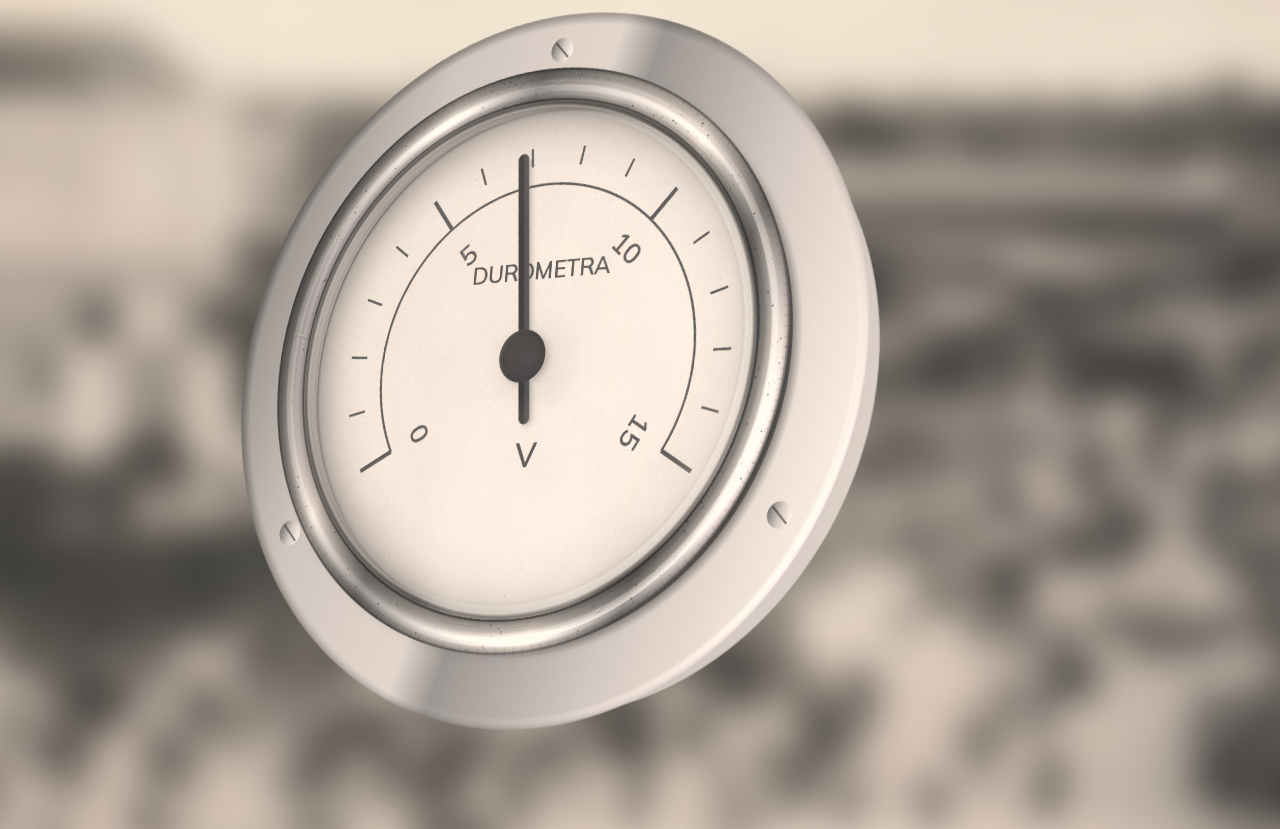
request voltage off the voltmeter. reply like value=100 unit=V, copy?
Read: value=7 unit=V
